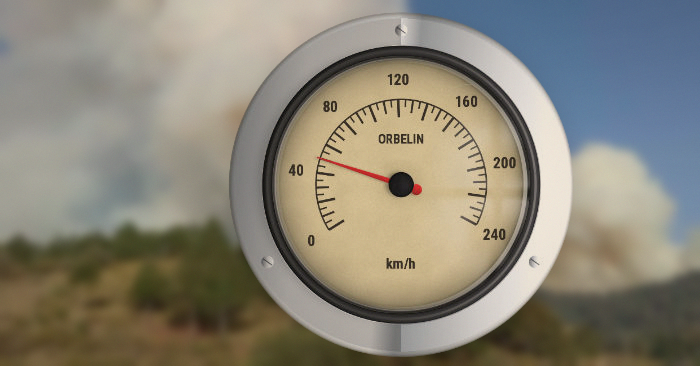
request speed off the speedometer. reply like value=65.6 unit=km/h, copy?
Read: value=50 unit=km/h
